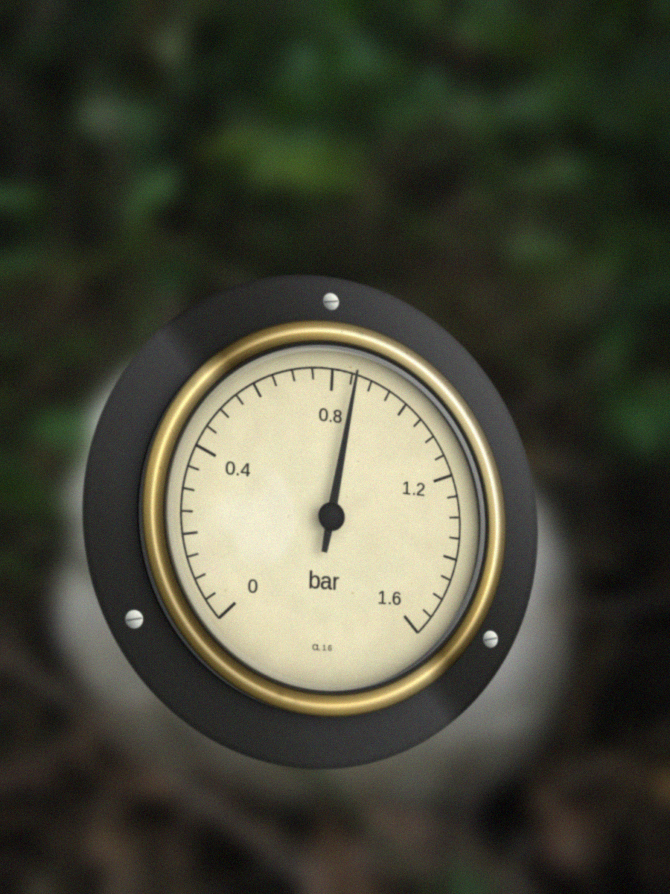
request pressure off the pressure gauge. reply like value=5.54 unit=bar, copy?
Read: value=0.85 unit=bar
